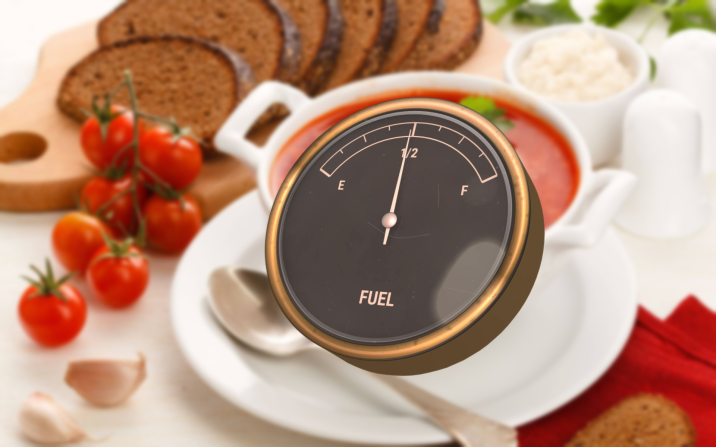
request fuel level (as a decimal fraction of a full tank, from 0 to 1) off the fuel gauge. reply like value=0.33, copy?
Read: value=0.5
